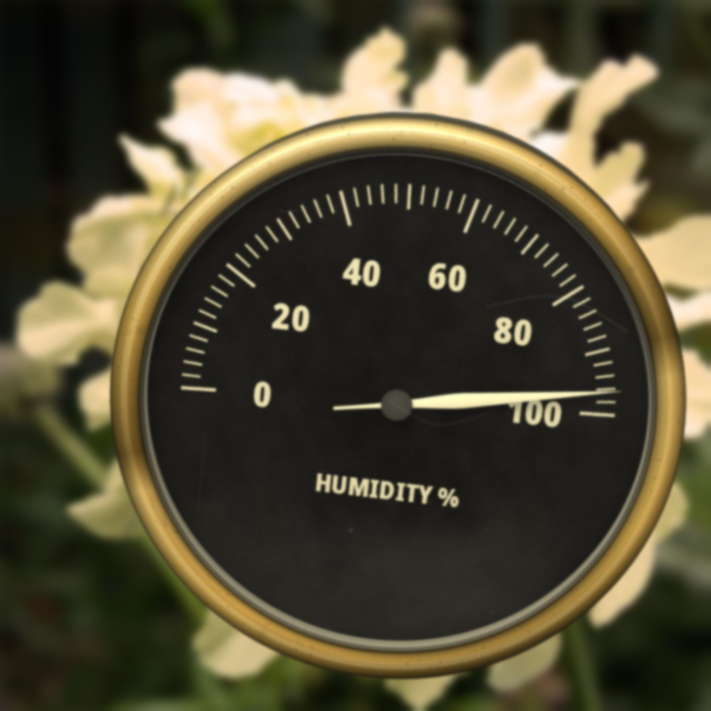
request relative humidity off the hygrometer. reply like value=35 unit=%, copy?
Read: value=96 unit=%
